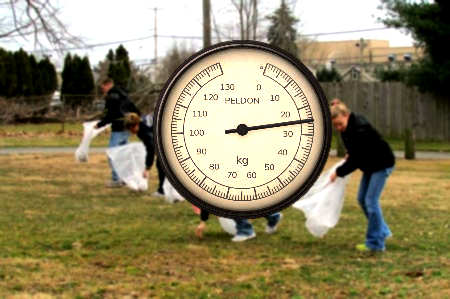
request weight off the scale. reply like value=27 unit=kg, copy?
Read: value=25 unit=kg
